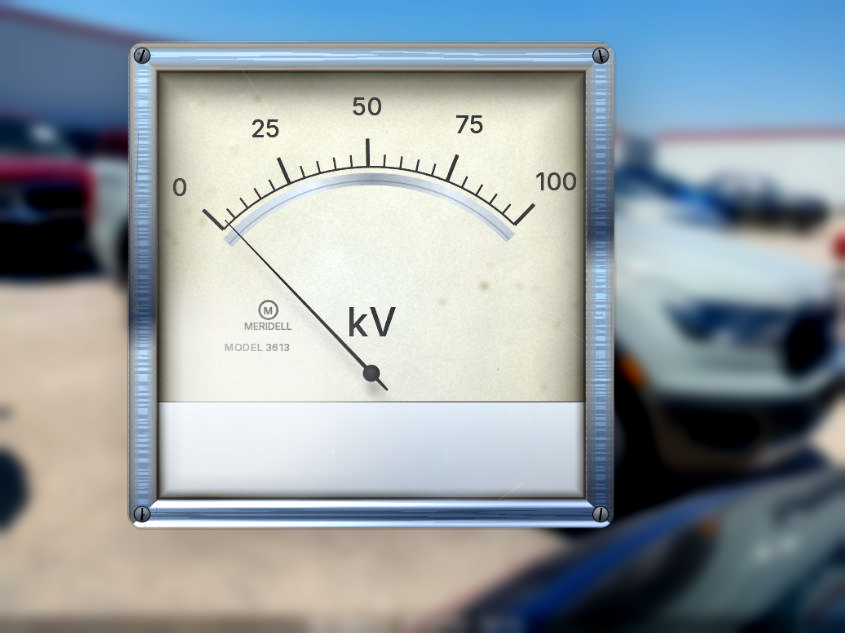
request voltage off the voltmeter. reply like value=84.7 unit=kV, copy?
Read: value=2.5 unit=kV
